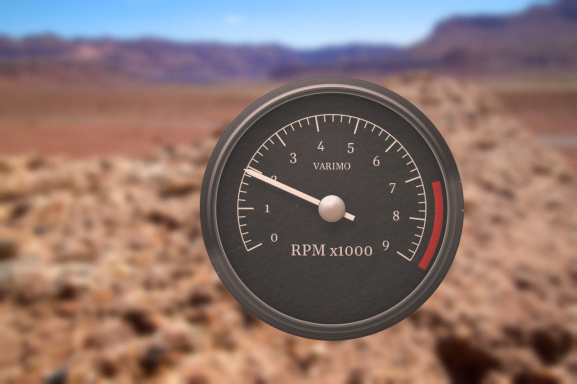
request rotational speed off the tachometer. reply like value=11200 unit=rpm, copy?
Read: value=1900 unit=rpm
